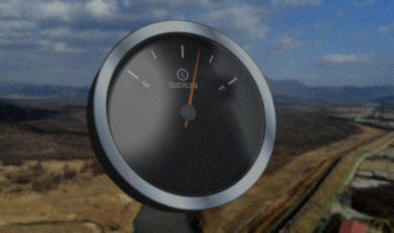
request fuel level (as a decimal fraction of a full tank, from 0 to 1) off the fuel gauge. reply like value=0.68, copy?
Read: value=0.625
